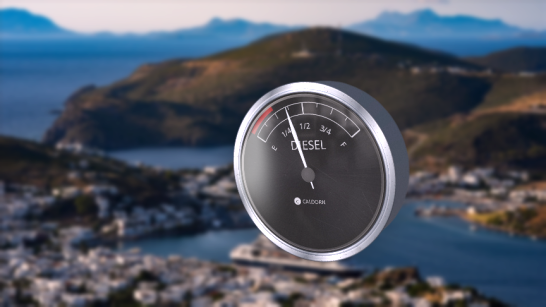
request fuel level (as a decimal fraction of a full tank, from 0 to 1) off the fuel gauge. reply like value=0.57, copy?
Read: value=0.375
